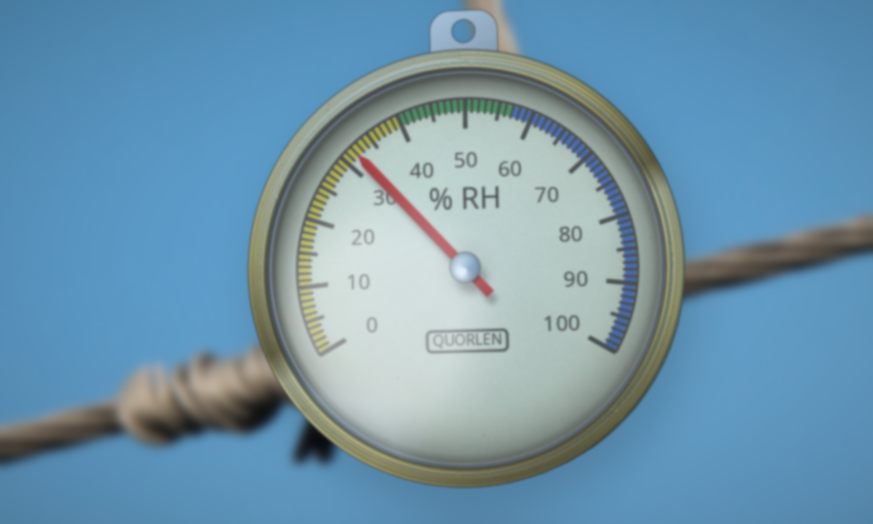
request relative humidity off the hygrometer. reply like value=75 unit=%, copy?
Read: value=32 unit=%
